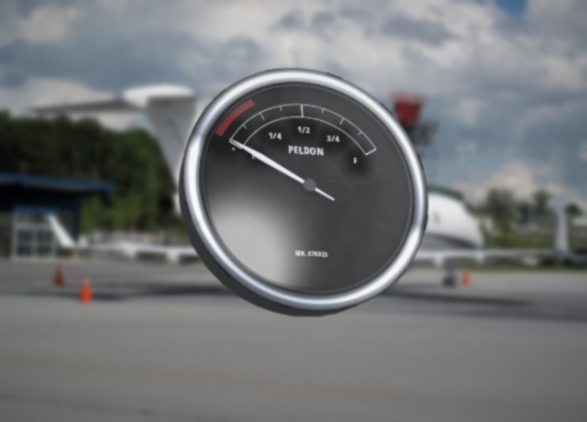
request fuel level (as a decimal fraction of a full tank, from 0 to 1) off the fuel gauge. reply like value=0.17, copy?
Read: value=0
